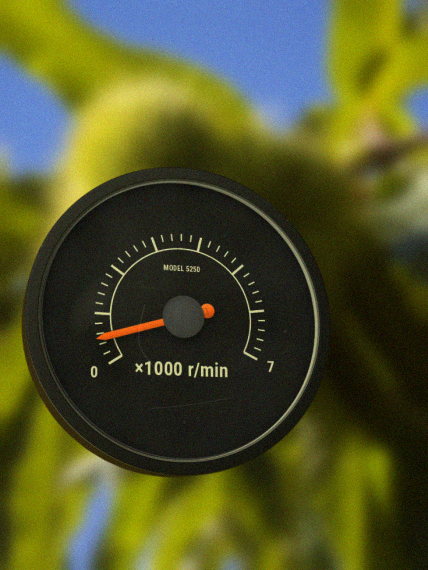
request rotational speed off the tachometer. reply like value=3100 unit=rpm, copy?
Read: value=500 unit=rpm
